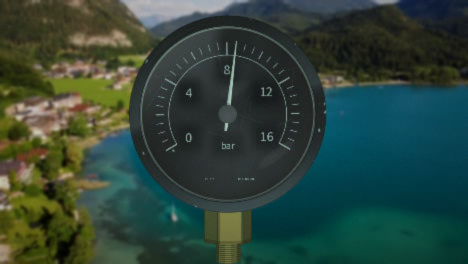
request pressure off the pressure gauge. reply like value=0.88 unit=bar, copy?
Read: value=8.5 unit=bar
